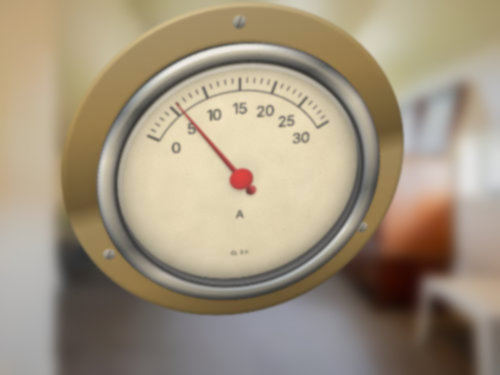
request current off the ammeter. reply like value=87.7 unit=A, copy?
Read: value=6 unit=A
